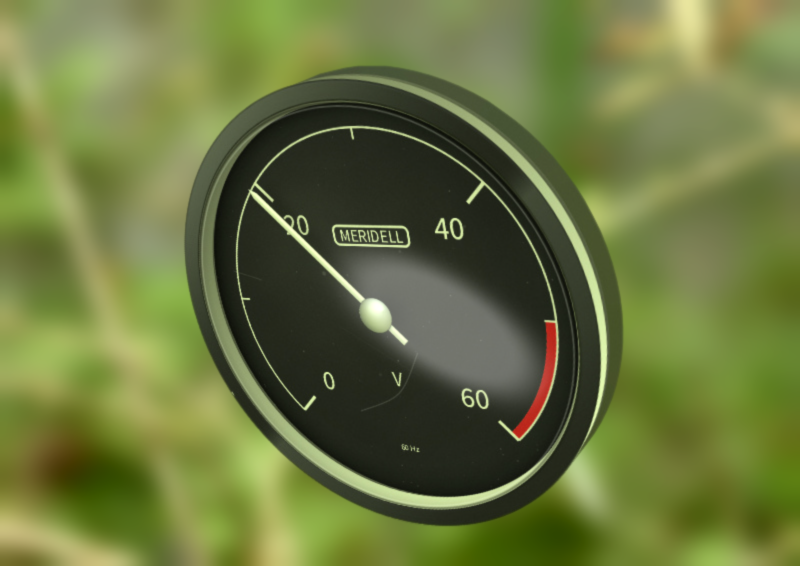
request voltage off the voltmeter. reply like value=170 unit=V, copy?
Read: value=20 unit=V
